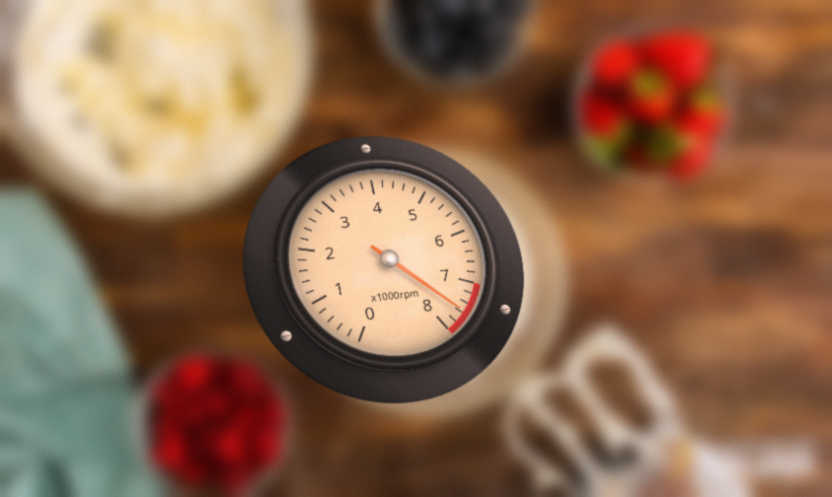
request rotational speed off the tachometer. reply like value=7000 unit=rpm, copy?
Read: value=7600 unit=rpm
